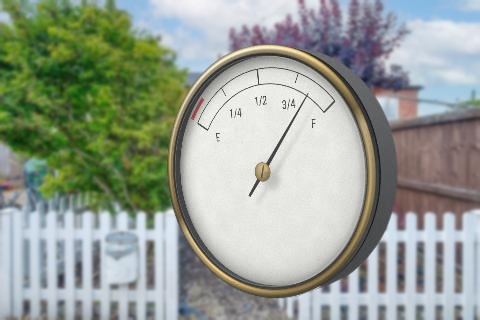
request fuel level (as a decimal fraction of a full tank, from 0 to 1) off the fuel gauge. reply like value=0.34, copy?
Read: value=0.875
